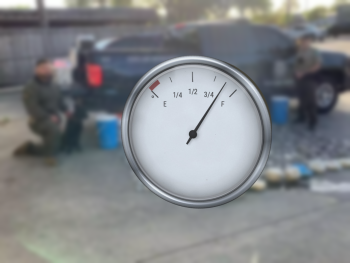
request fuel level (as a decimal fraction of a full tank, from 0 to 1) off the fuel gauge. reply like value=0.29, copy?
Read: value=0.875
